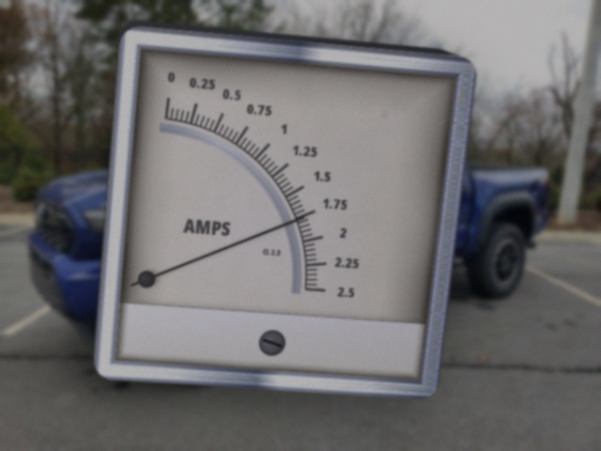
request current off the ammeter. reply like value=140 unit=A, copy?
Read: value=1.75 unit=A
